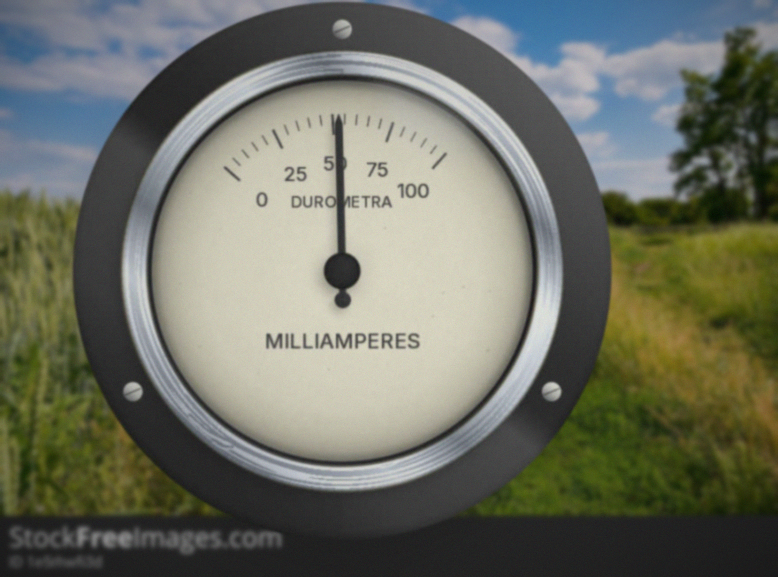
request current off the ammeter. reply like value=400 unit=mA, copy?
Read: value=52.5 unit=mA
